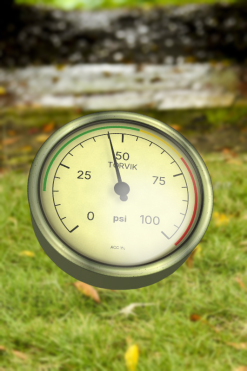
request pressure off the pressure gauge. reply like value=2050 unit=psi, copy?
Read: value=45 unit=psi
